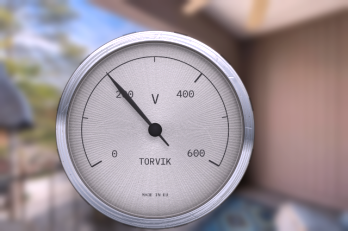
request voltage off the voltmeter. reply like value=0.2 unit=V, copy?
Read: value=200 unit=V
